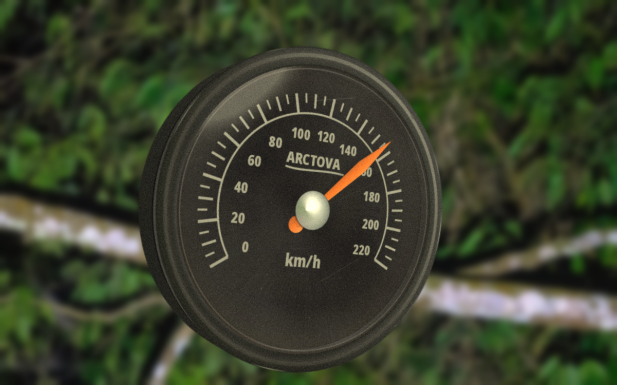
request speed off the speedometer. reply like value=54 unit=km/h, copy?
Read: value=155 unit=km/h
